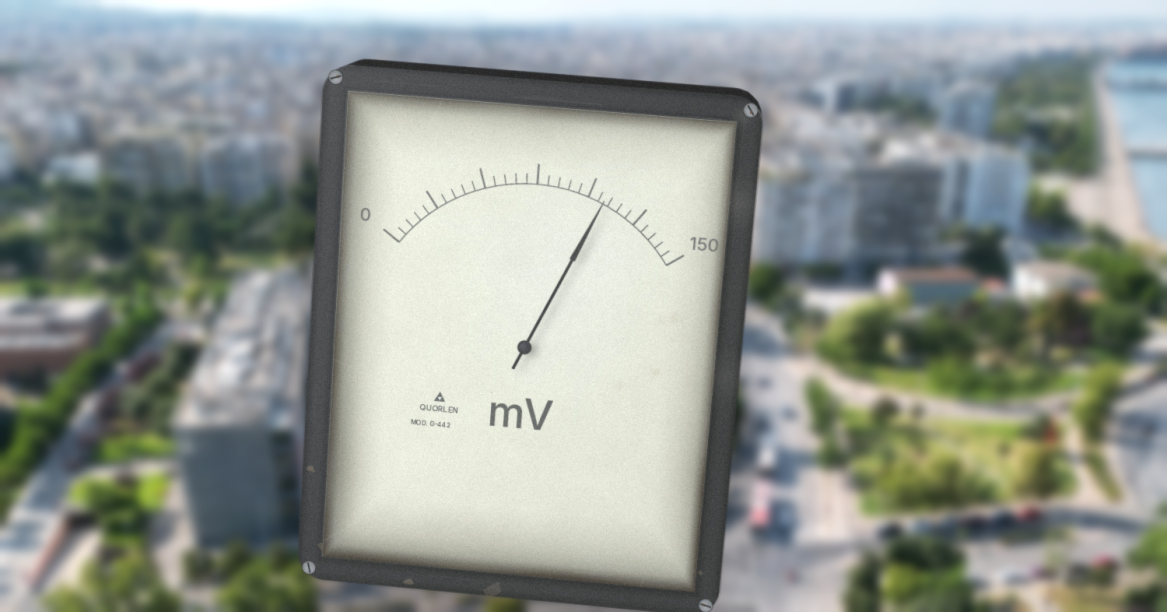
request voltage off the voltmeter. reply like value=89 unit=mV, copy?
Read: value=107.5 unit=mV
